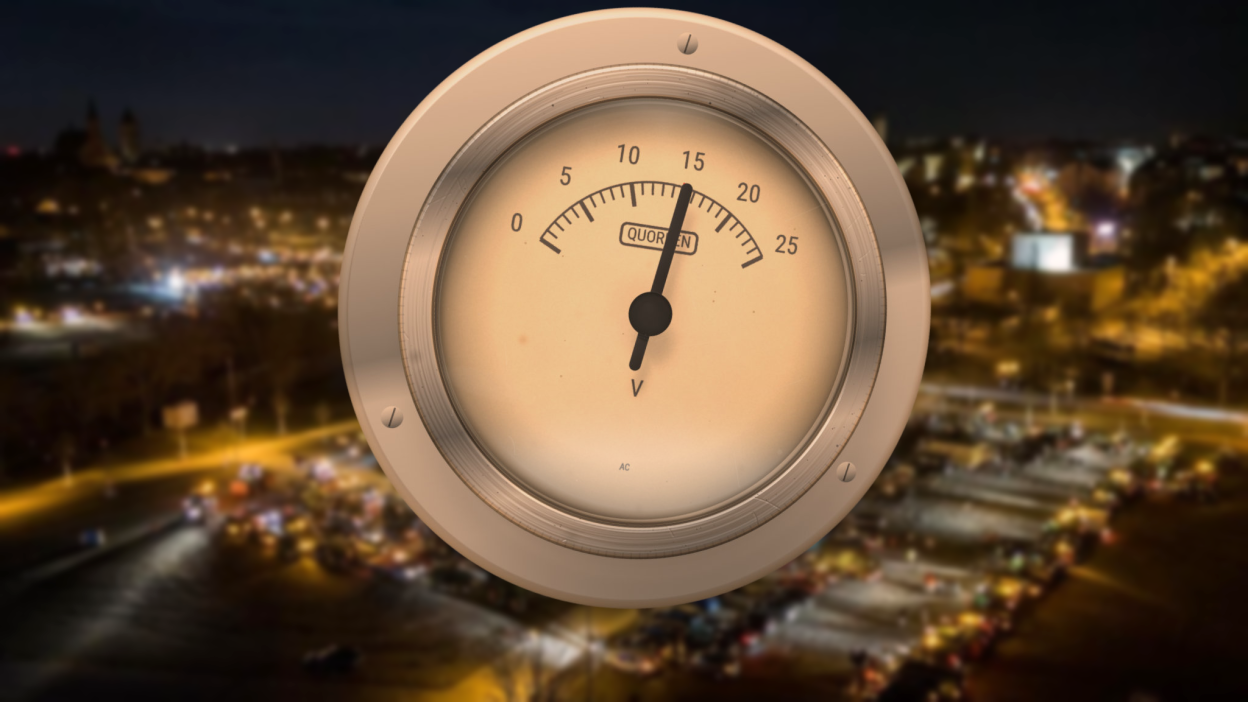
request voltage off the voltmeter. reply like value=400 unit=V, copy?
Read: value=15 unit=V
